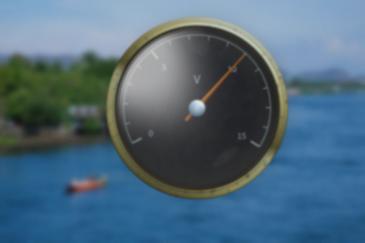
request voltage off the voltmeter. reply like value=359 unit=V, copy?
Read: value=10 unit=V
